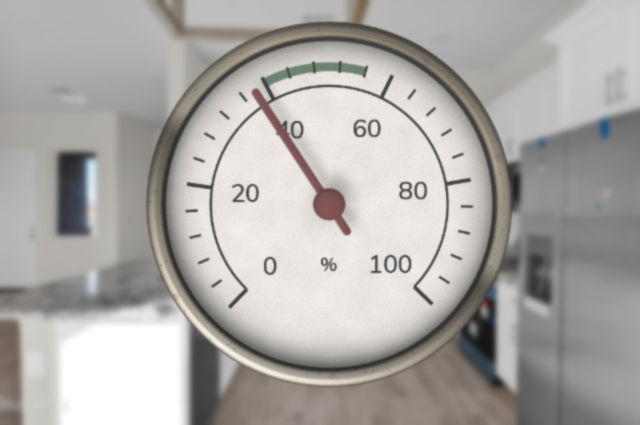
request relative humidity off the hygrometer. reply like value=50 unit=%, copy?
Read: value=38 unit=%
